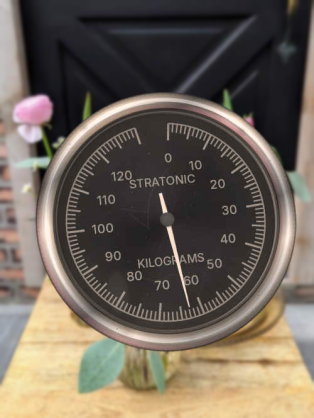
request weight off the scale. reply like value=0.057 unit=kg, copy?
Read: value=63 unit=kg
